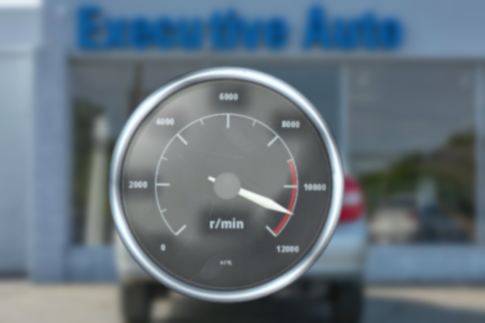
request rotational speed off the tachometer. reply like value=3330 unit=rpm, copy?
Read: value=11000 unit=rpm
